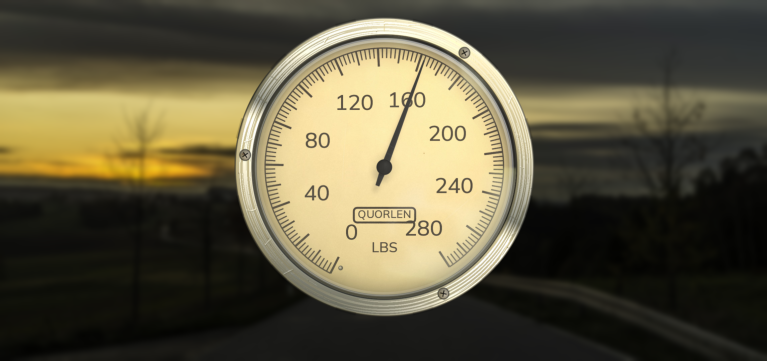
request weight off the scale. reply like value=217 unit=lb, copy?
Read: value=162 unit=lb
